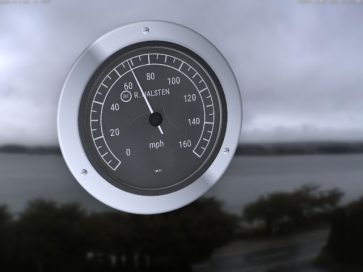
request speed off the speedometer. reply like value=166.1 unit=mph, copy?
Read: value=67.5 unit=mph
